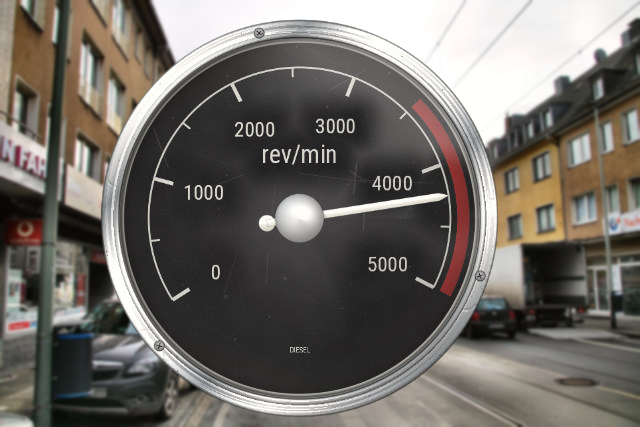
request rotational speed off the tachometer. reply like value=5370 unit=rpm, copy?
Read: value=4250 unit=rpm
